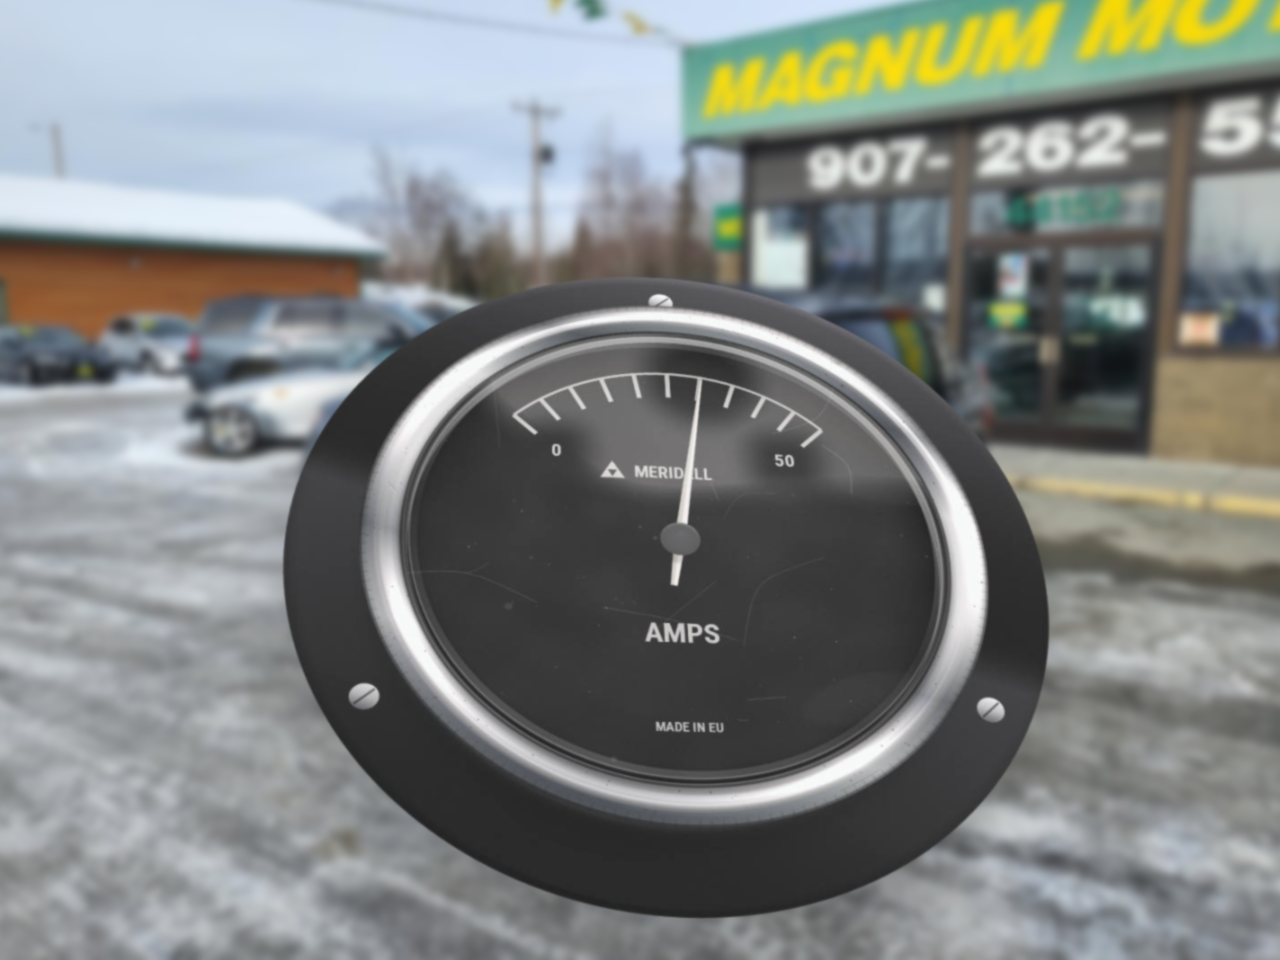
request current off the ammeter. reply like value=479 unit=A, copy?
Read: value=30 unit=A
